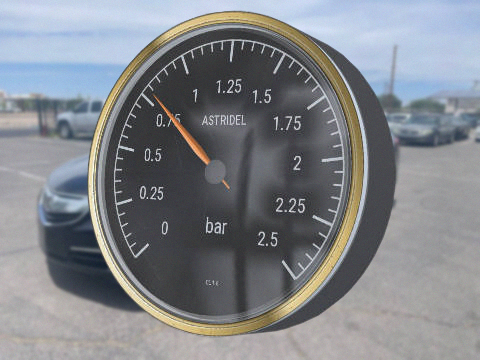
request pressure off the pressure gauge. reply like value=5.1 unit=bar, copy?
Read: value=0.8 unit=bar
